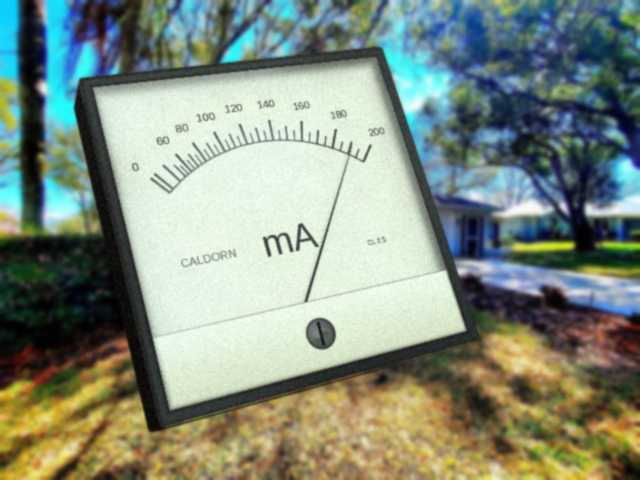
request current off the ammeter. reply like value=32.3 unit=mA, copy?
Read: value=190 unit=mA
